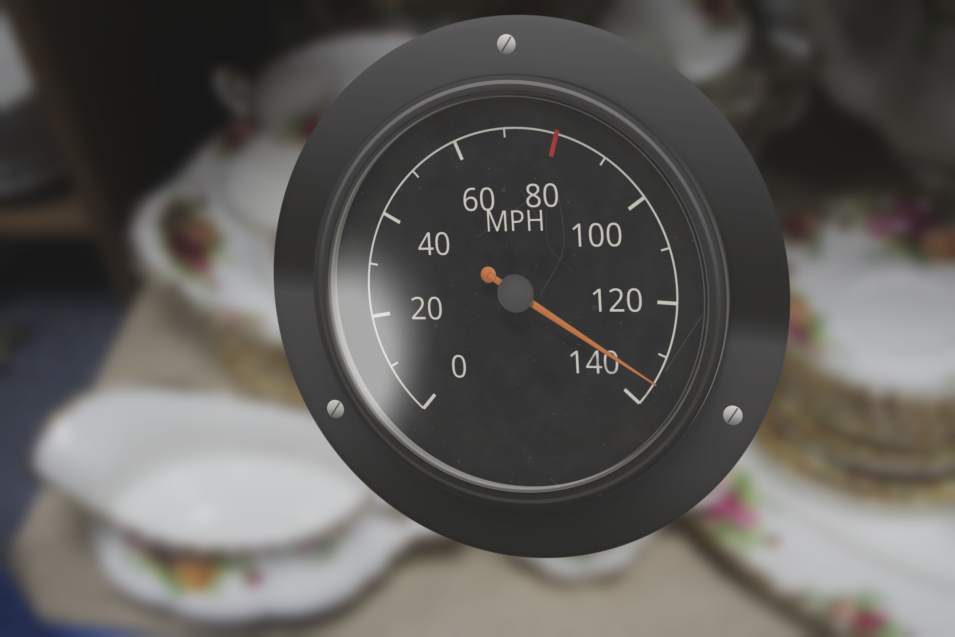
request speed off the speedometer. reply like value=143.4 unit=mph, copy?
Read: value=135 unit=mph
